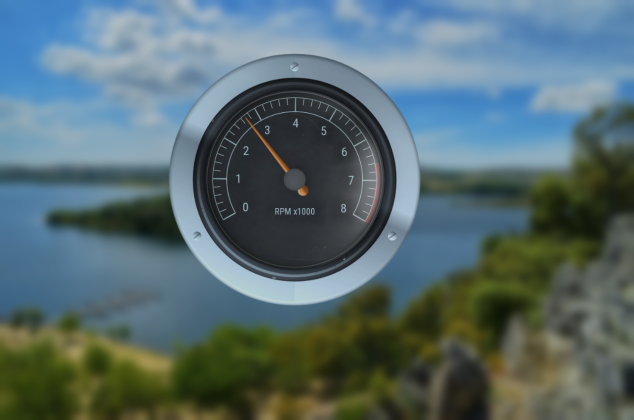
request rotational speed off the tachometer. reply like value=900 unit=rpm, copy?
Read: value=2700 unit=rpm
